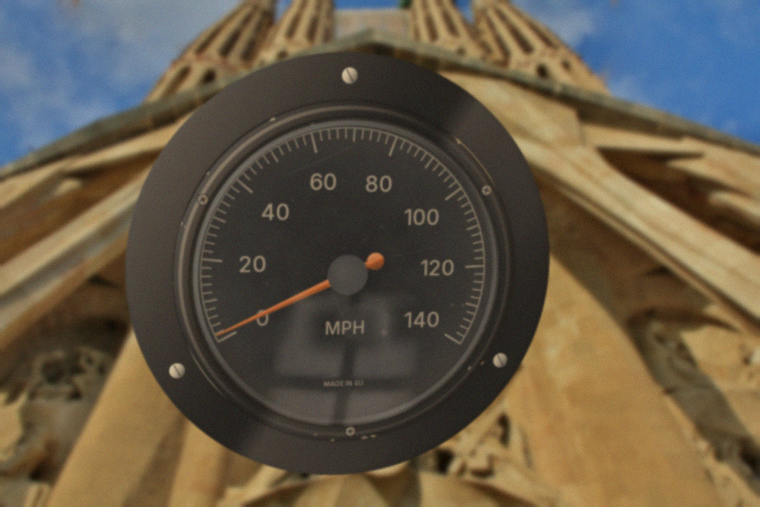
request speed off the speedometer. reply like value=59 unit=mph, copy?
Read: value=2 unit=mph
